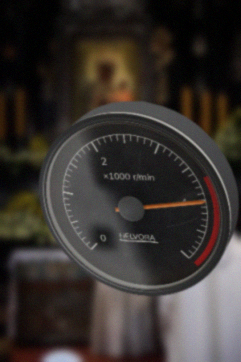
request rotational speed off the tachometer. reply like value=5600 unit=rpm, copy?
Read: value=4000 unit=rpm
